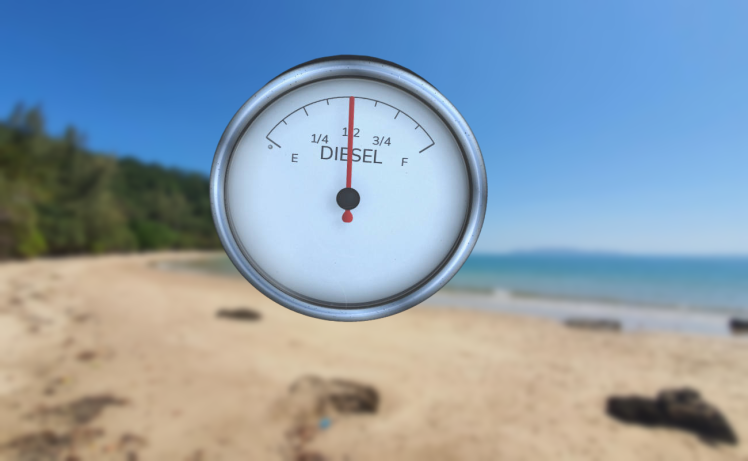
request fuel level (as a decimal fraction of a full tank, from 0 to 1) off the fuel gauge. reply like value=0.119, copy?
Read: value=0.5
